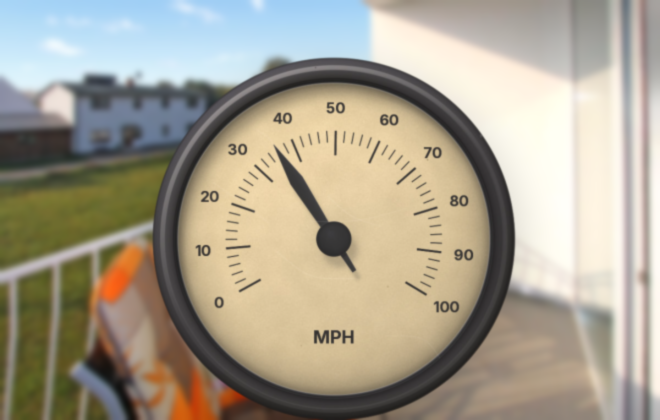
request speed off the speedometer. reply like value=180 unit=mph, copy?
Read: value=36 unit=mph
